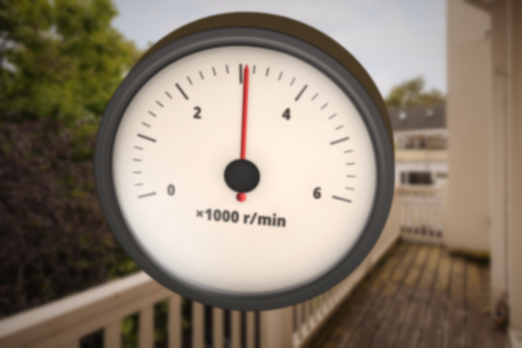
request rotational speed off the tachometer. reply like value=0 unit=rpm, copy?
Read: value=3100 unit=rpm
